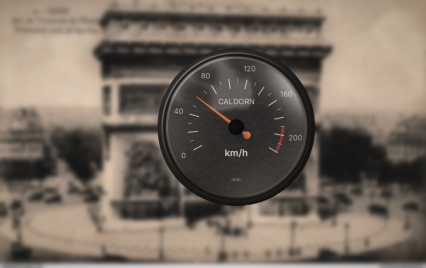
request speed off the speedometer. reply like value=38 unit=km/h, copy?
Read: value=60 unit=km/h
